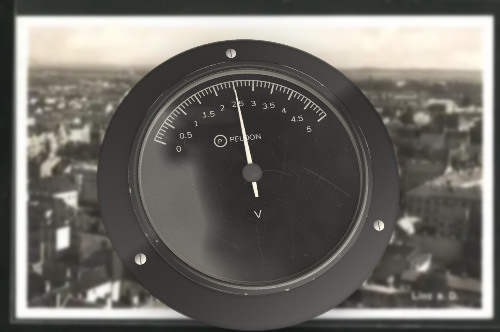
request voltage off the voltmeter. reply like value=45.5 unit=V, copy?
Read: value=2.5 unit=V
